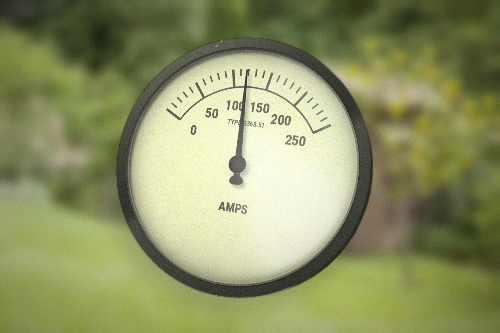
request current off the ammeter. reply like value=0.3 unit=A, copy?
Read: value=120 unit=A
